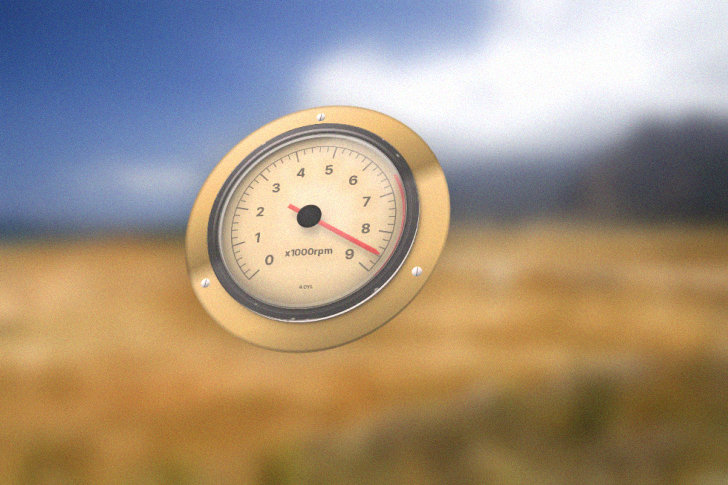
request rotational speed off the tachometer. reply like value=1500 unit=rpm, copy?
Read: value=8600 unit=rpm
